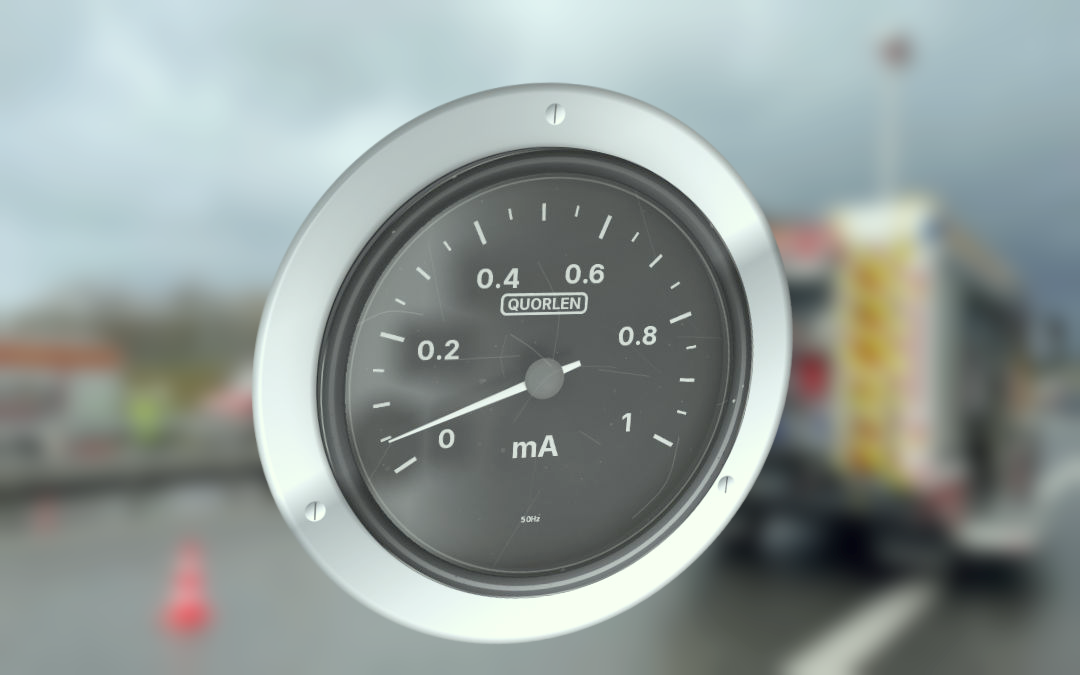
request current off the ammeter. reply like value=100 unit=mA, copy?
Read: value=0.05 unit=mA
